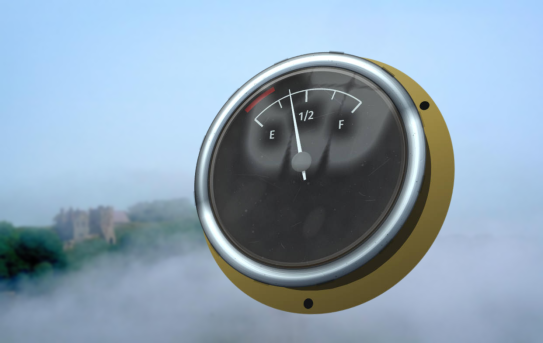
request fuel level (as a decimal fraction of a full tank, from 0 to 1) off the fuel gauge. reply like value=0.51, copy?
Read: value=0.375
